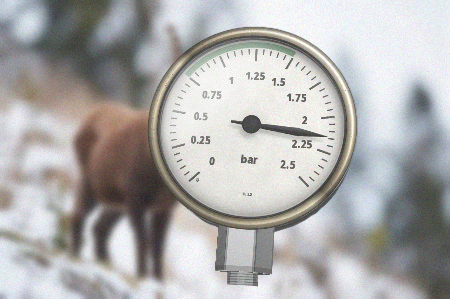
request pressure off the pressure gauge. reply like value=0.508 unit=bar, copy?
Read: value=2.15 unit=bar
